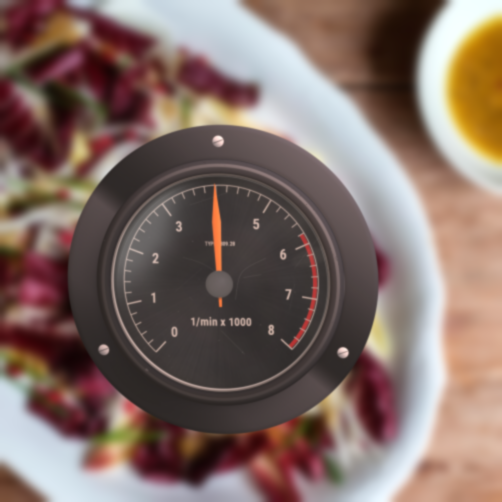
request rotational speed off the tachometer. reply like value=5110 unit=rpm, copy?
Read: value=4000 unit=rpm
